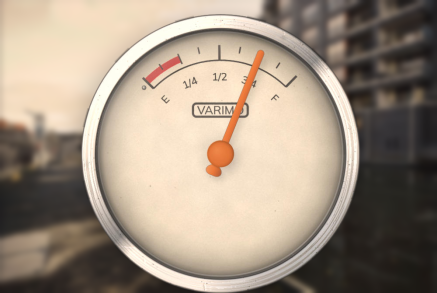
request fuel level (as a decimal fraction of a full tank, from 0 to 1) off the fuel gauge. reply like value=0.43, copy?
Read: value=0.75
